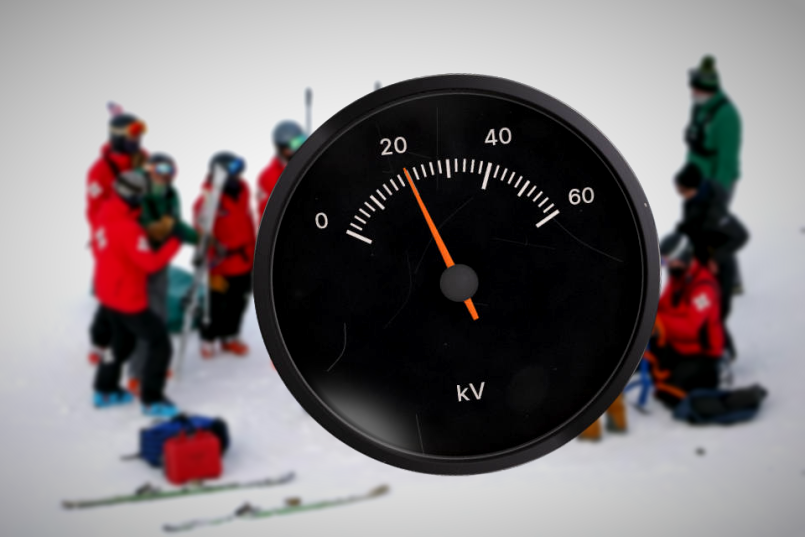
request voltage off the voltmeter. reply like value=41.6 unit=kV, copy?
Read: value=20 unit=kV
